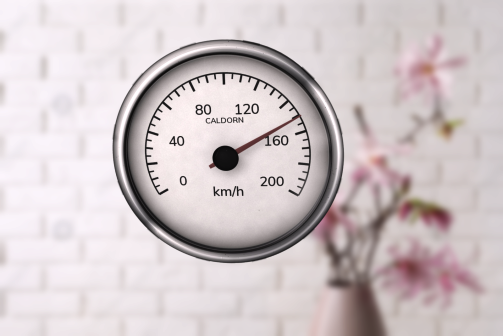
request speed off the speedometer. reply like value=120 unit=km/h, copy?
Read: value=150 unit=km/h
